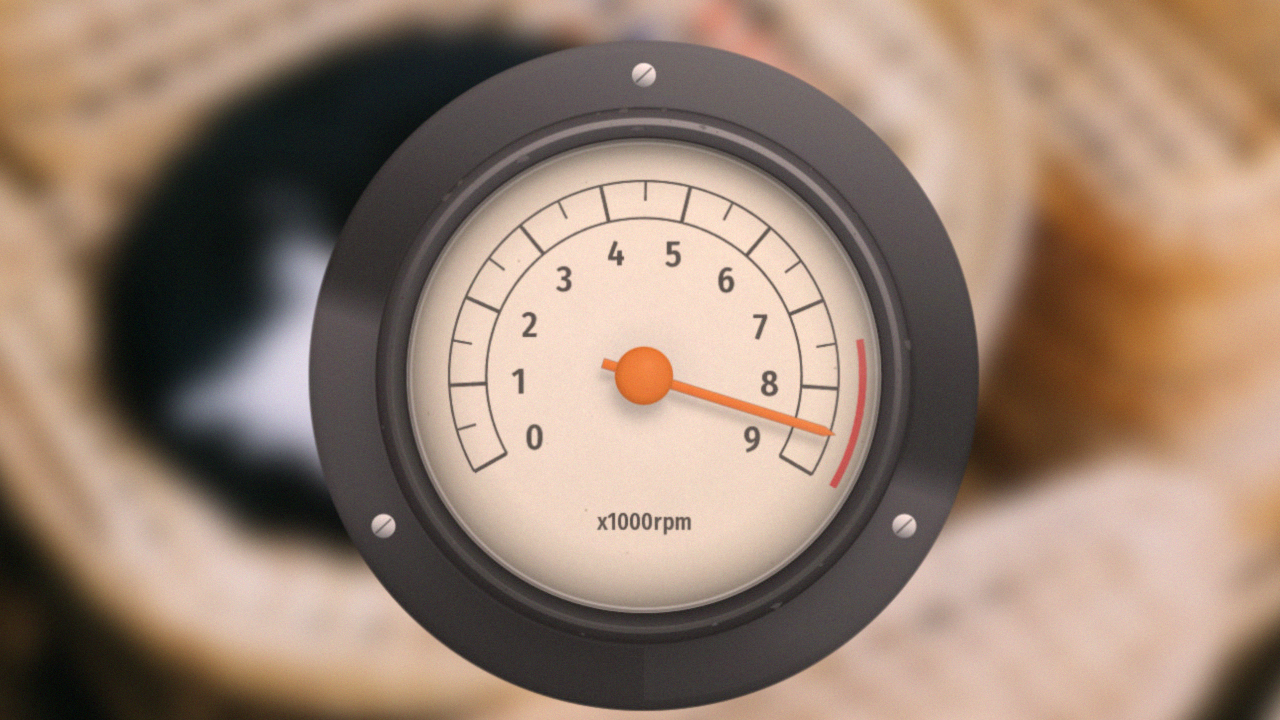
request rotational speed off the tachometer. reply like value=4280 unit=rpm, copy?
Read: value=8500 unit=rpm
